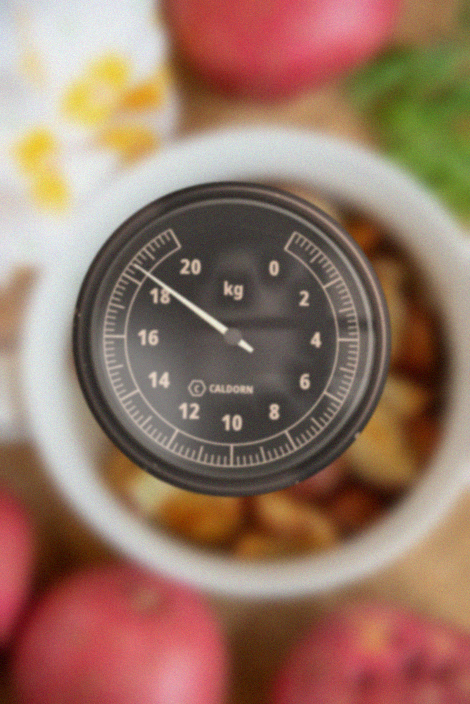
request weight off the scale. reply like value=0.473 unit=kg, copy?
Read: value=18.4 unit=kg
